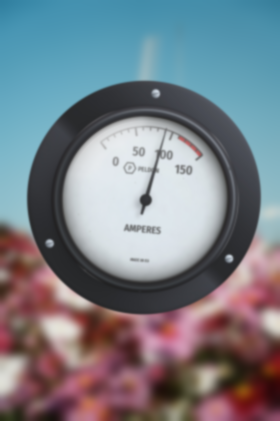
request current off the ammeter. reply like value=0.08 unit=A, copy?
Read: value=90 unit=A
